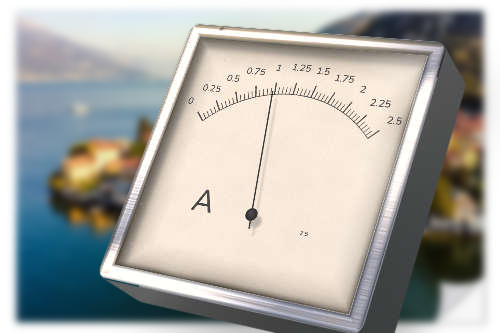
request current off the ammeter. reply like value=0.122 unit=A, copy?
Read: value=1 unit=A
